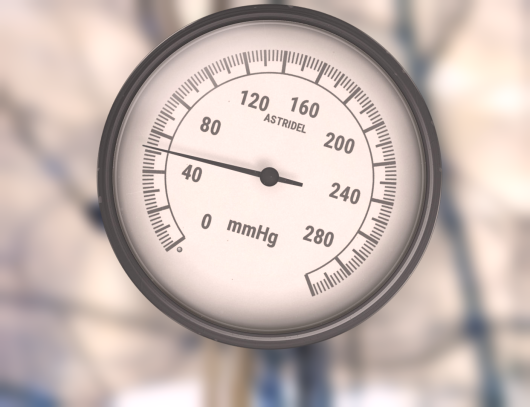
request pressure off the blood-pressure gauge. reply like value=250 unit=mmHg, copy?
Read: value=52 unit=mmHg
